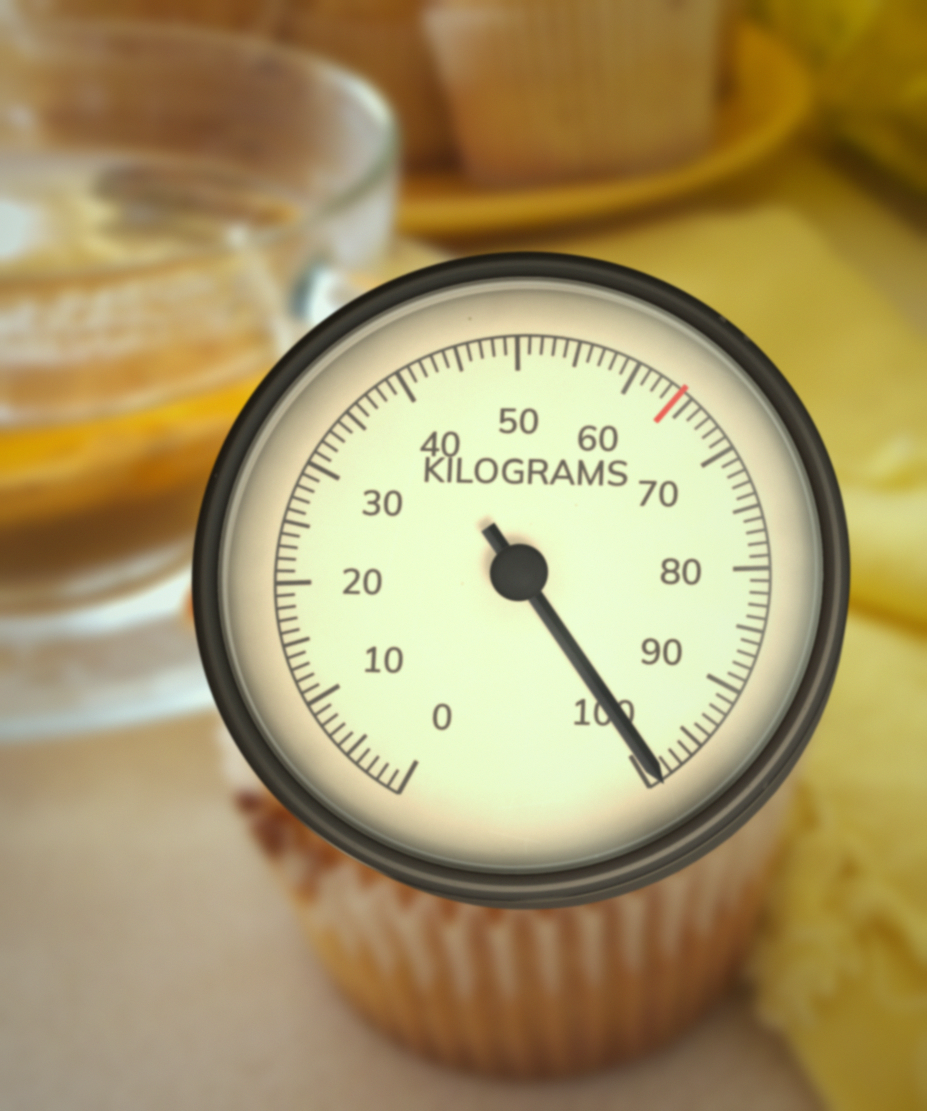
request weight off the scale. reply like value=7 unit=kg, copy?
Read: value=99 unit=kg
